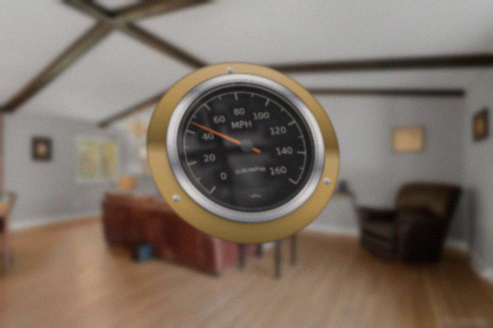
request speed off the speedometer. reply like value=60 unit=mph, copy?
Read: value=45 unit=mph
